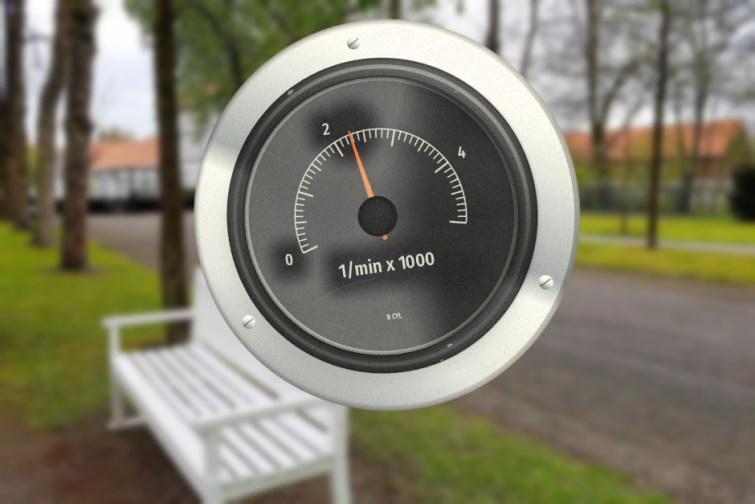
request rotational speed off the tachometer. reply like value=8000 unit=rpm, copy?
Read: value=2300 unit=rpm
